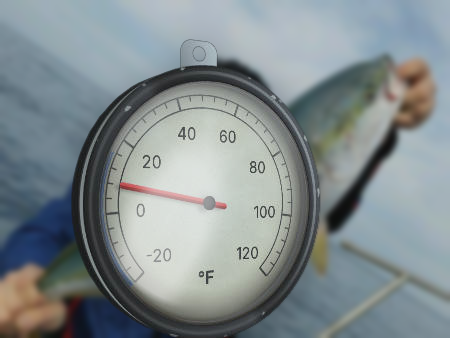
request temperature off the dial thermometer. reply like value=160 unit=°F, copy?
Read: value=8 unit=°F
